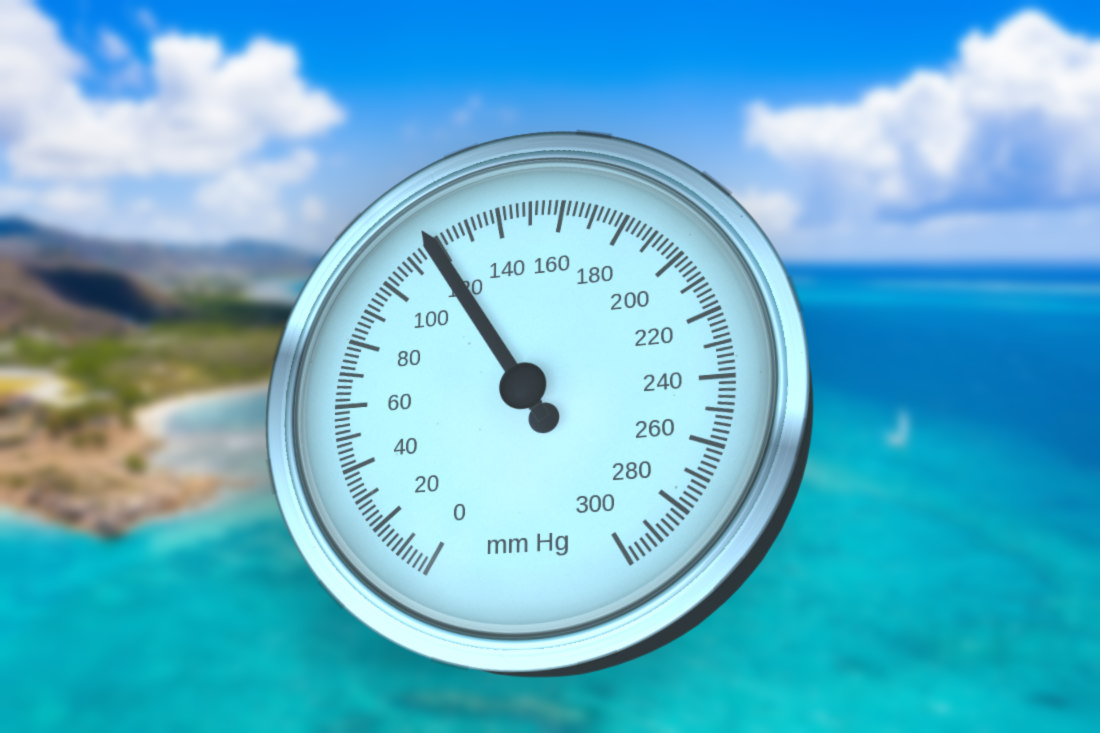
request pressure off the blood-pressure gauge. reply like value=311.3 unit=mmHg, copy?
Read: value=118 unit=mmHg
